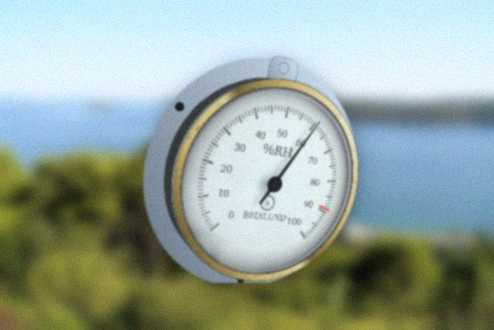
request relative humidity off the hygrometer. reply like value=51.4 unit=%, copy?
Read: value=60 unit=%
